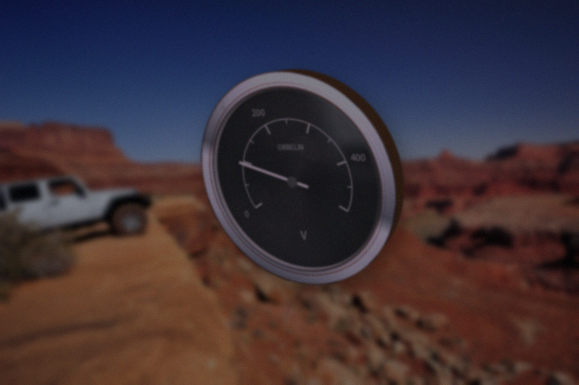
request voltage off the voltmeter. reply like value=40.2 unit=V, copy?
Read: value=100 unit=V
